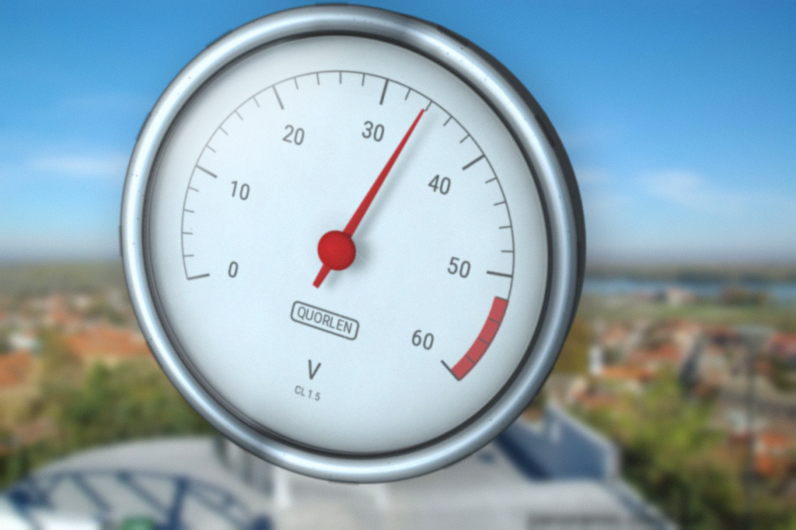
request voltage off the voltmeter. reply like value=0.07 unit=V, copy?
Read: value=34 unit=V
